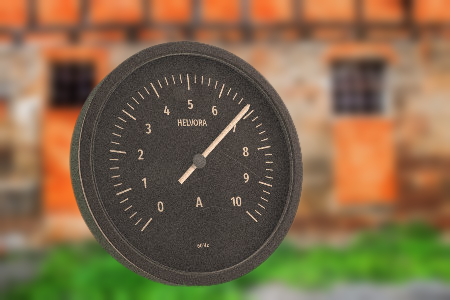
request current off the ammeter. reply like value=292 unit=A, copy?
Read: value=6.8 unit=A
